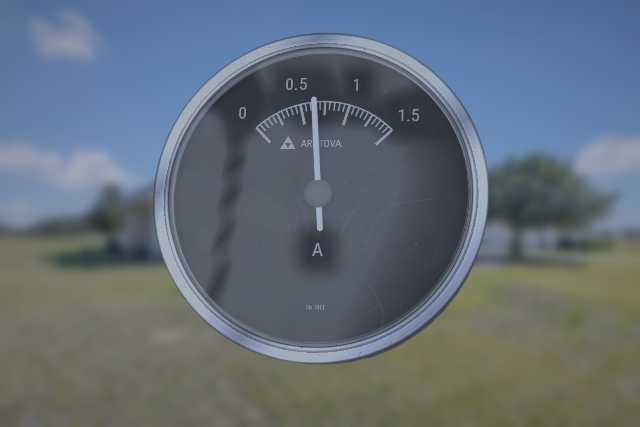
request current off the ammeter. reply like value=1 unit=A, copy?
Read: value=0.65 unit=A
